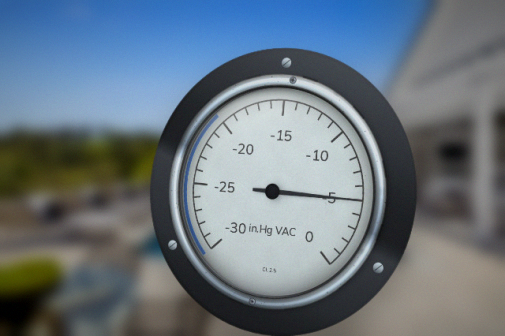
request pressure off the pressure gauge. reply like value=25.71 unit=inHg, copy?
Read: value=-5 unit=inHg
